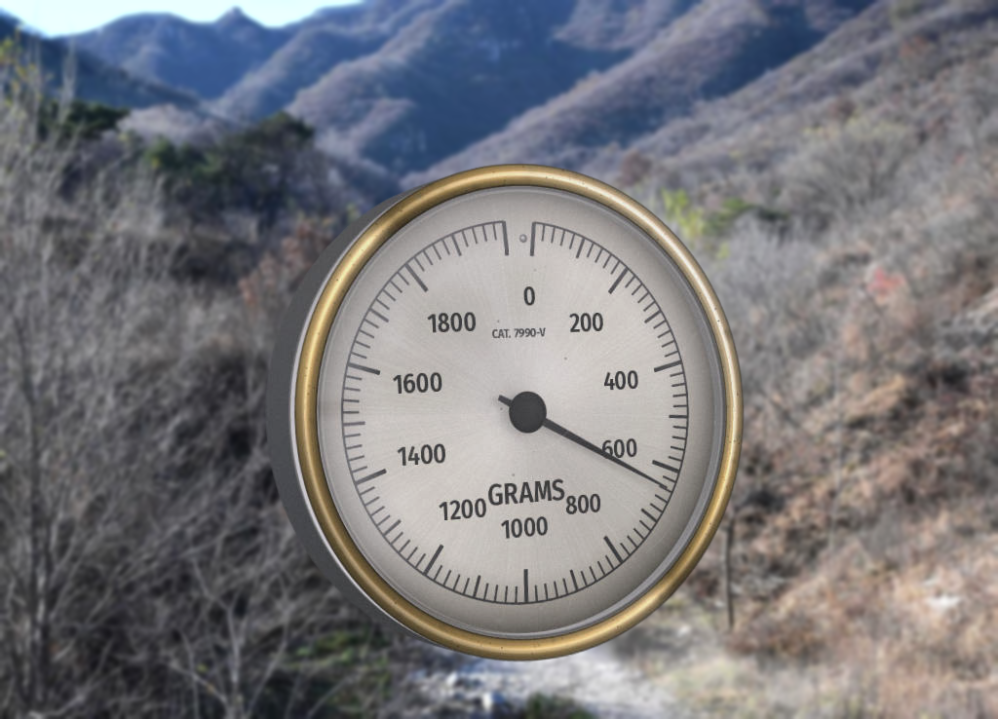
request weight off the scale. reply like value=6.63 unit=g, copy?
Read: value=640 unit=g
